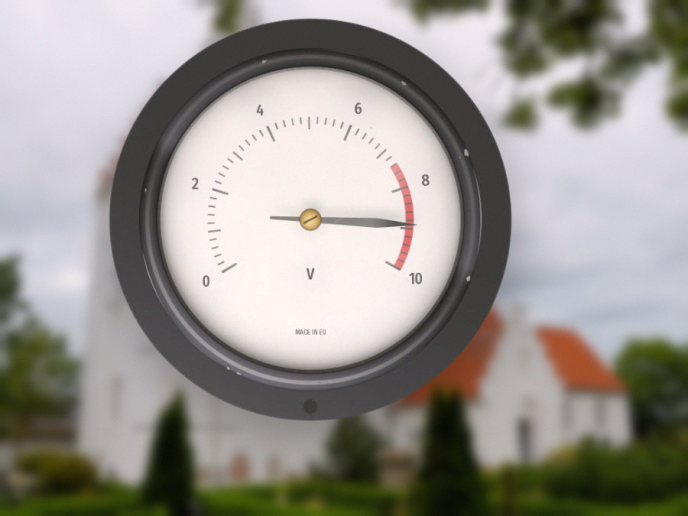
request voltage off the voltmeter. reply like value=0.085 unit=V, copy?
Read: value=8.9 unit=V
